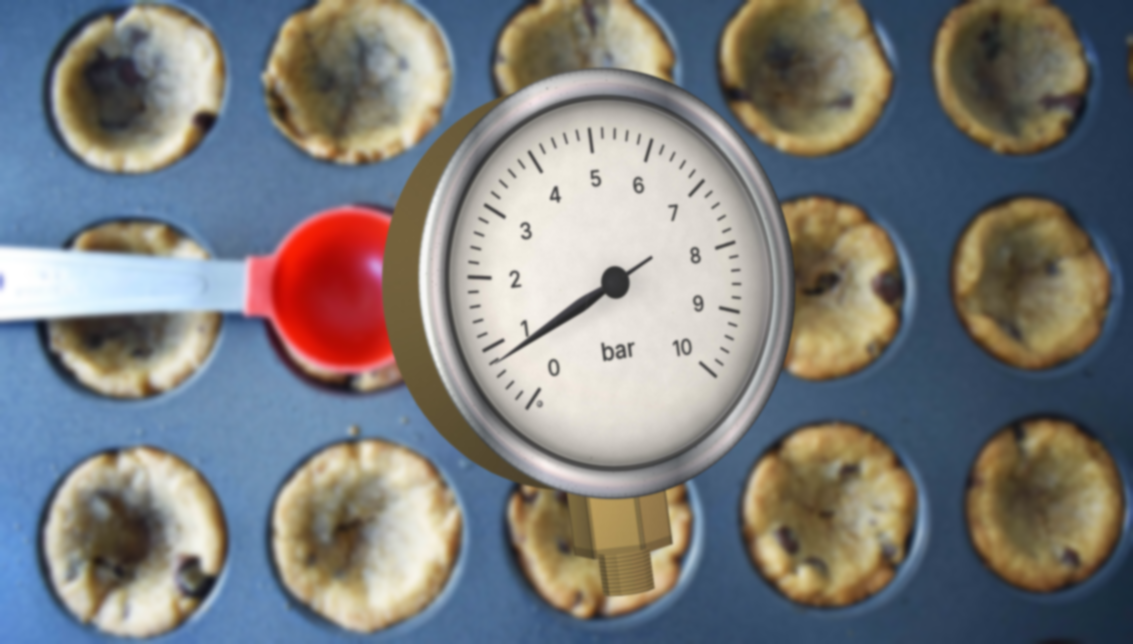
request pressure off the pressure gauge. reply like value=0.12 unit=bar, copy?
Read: value=0.8 unit=bar
